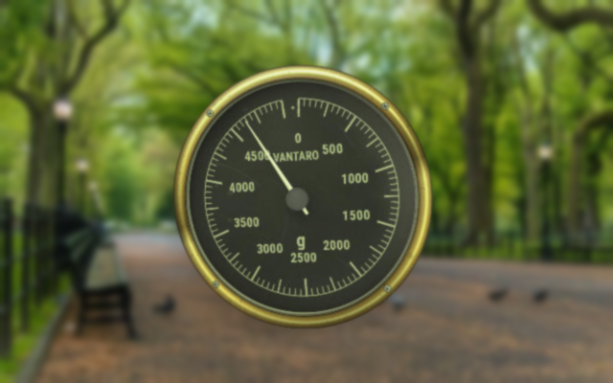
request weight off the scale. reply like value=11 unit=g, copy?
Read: value=4650 unit=g
